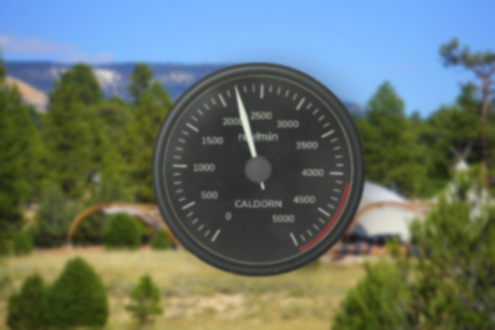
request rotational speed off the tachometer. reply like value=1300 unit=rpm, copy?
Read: value=2200 unit=rpm
